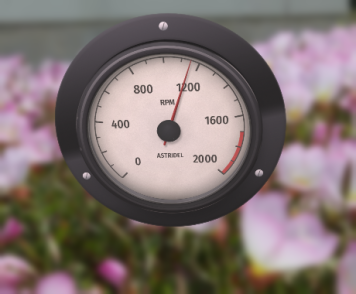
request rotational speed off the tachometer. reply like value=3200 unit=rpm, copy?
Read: value=1150 unit=rpm
